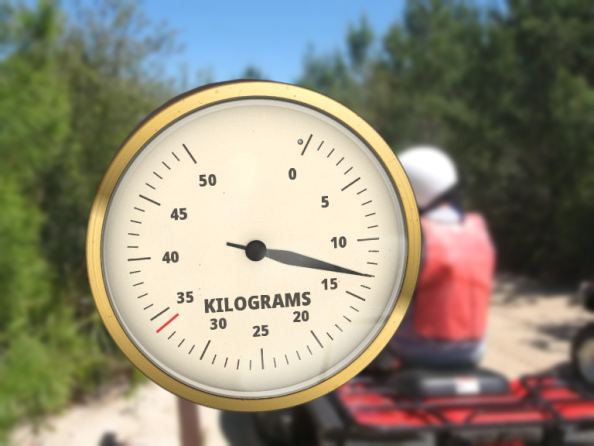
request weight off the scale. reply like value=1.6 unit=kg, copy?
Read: value=13 unit=kg
